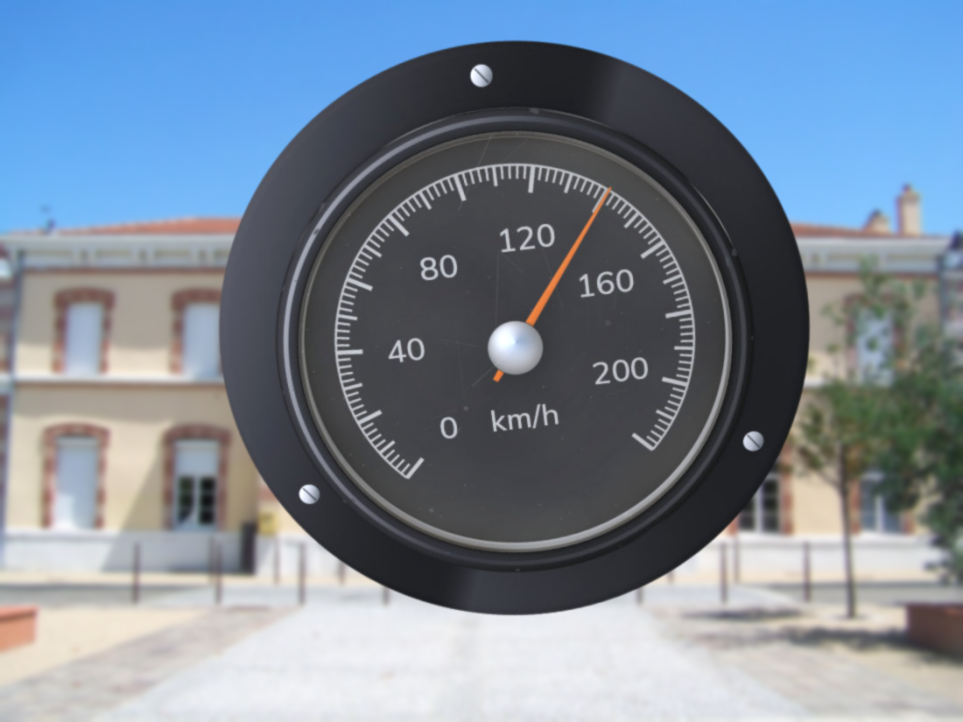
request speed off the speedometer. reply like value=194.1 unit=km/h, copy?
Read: value=140 unit=km/h
